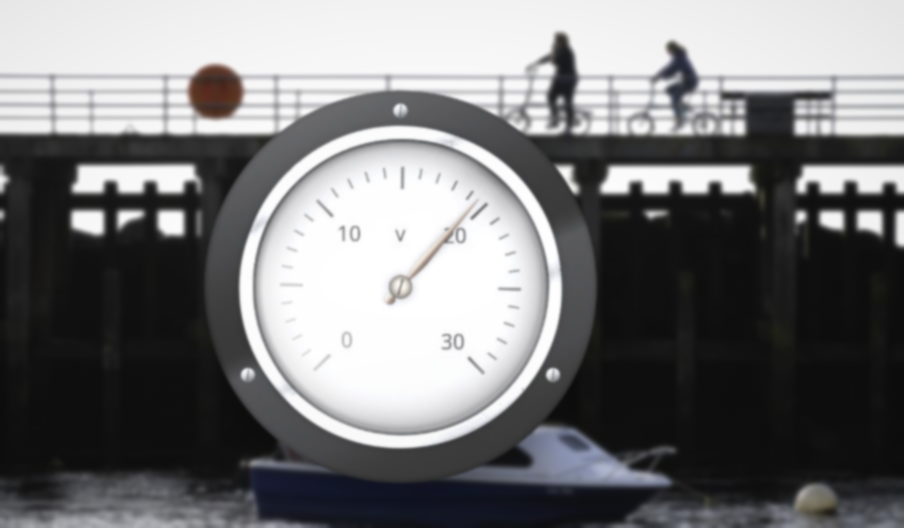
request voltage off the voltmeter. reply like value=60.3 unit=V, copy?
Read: value=19.5 unit=V
